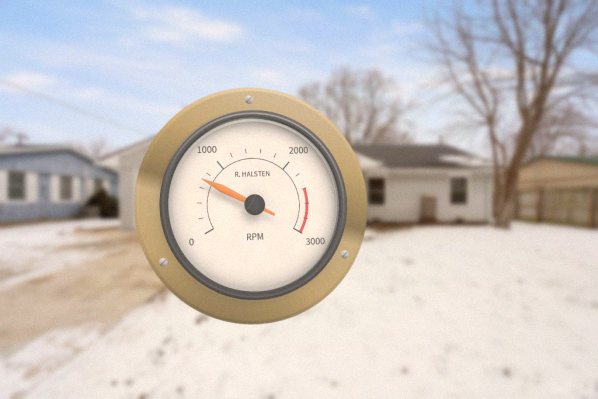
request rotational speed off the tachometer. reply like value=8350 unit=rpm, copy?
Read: value=700 unit=rpm
